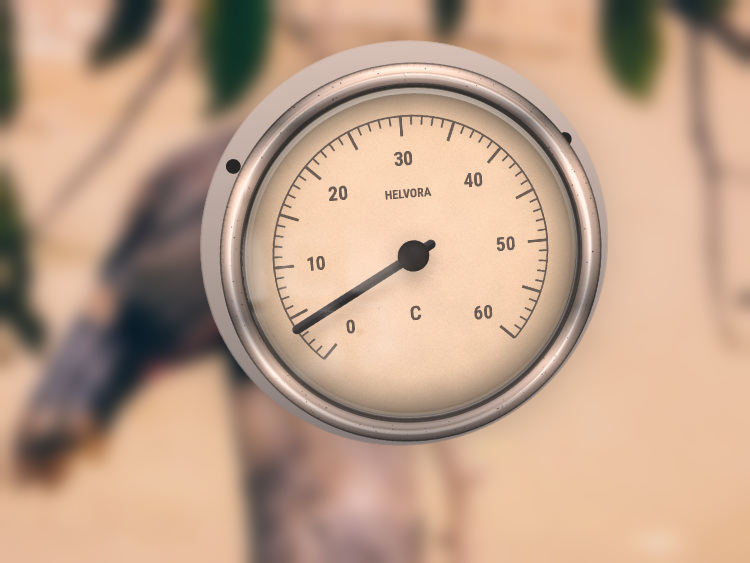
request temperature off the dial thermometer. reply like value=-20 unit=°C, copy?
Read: value=4 unit=°C
